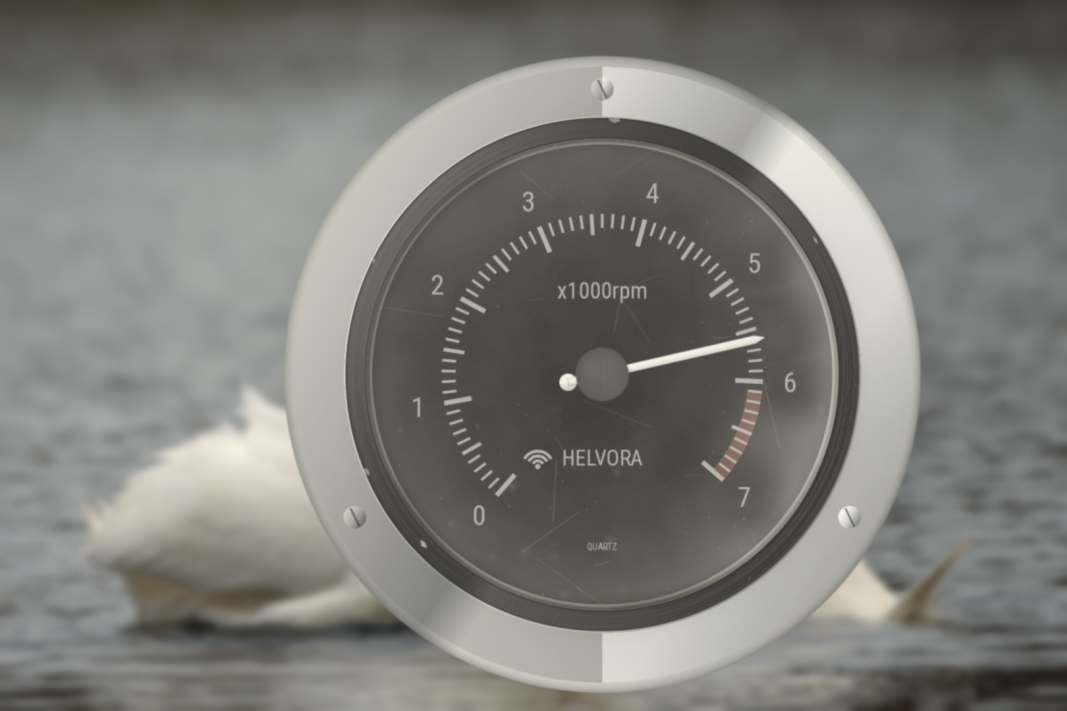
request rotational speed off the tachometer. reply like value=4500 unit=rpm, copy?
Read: value=5600 unit=rpm
